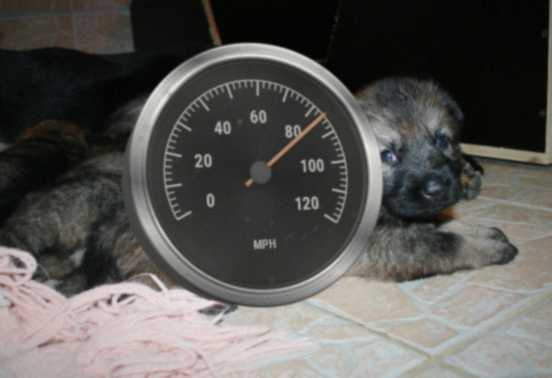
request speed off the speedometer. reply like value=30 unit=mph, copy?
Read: value=84 unit=mph
